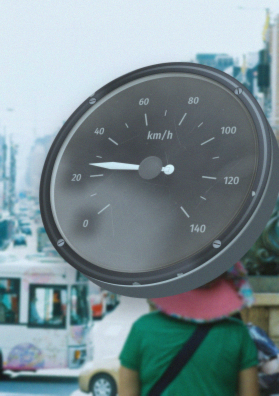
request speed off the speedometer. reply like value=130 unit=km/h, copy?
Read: value=25 unit=km/h
